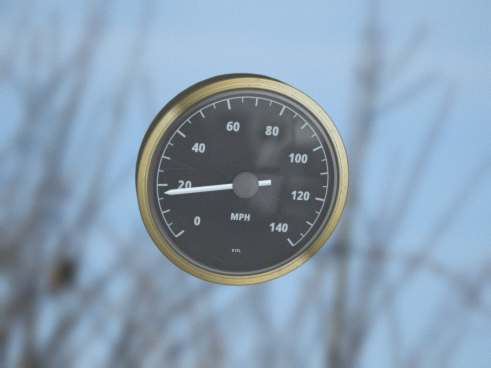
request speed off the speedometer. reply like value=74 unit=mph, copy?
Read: value=17.5 unit=mph
